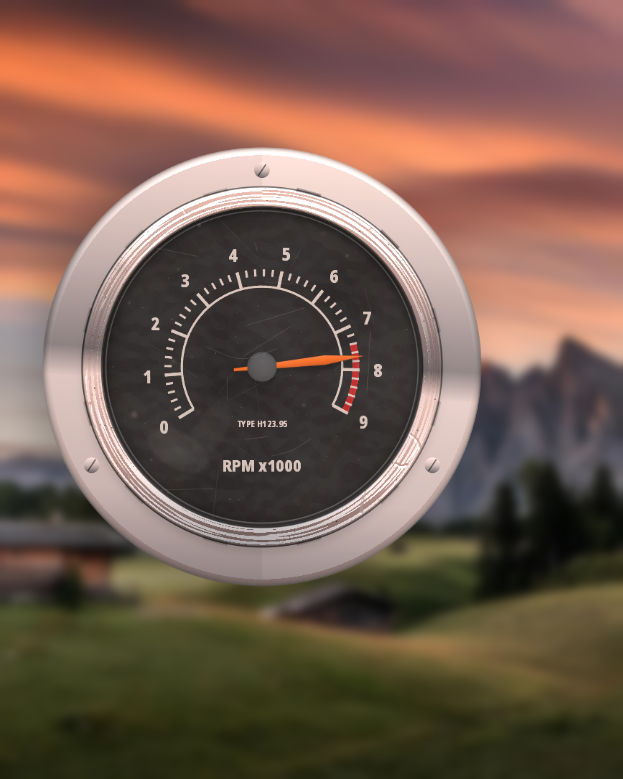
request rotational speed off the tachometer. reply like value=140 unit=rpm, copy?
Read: value=7700 unit=rpm
